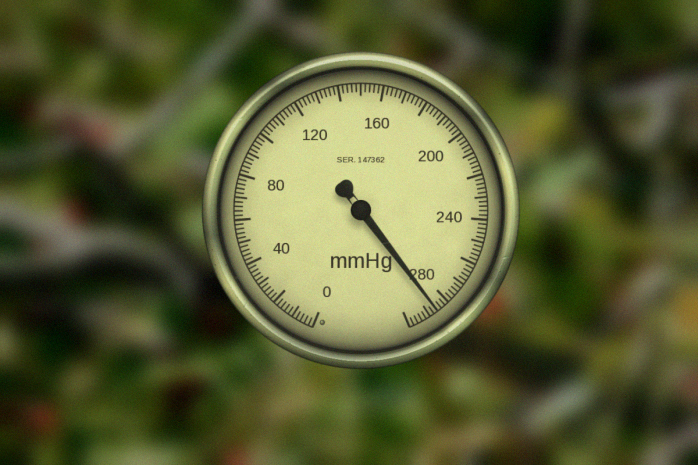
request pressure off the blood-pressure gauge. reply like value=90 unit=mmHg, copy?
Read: value=286 unit=mmHg
